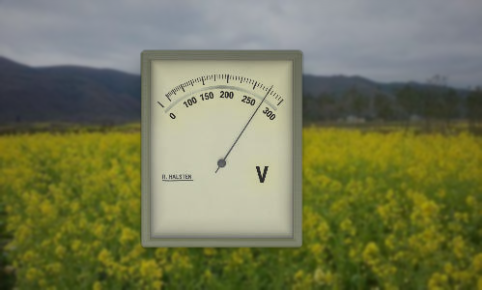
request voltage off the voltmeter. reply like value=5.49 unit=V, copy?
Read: value=275 unit=V
